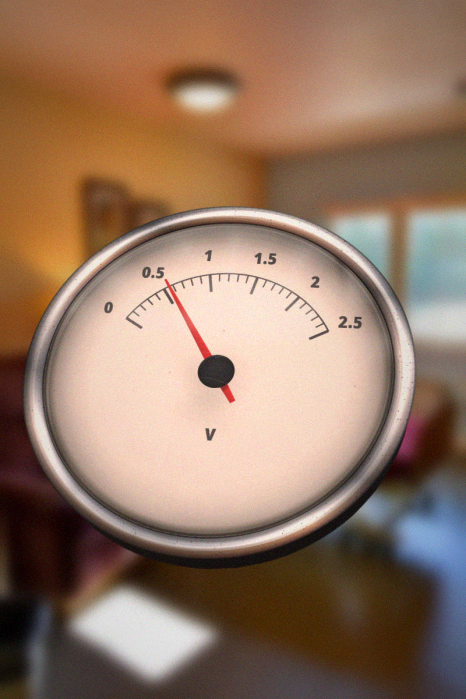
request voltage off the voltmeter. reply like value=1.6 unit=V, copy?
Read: value=0.55 unit=V
